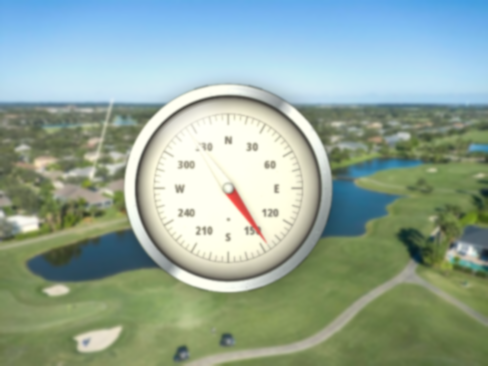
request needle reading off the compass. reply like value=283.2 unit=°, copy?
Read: value=145 unit=°
